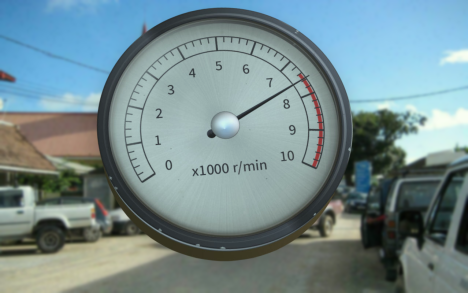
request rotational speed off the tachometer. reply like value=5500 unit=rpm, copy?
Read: value=7600 unit=rpm
